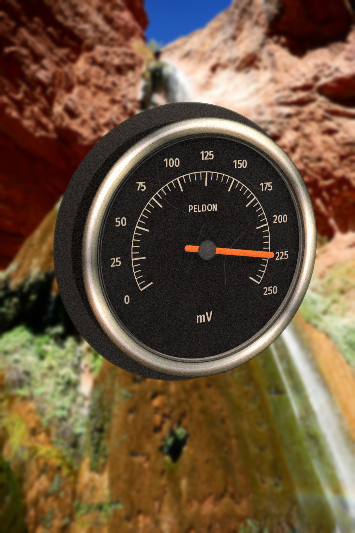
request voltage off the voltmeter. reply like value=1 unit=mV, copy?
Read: value=225 unit=mV
